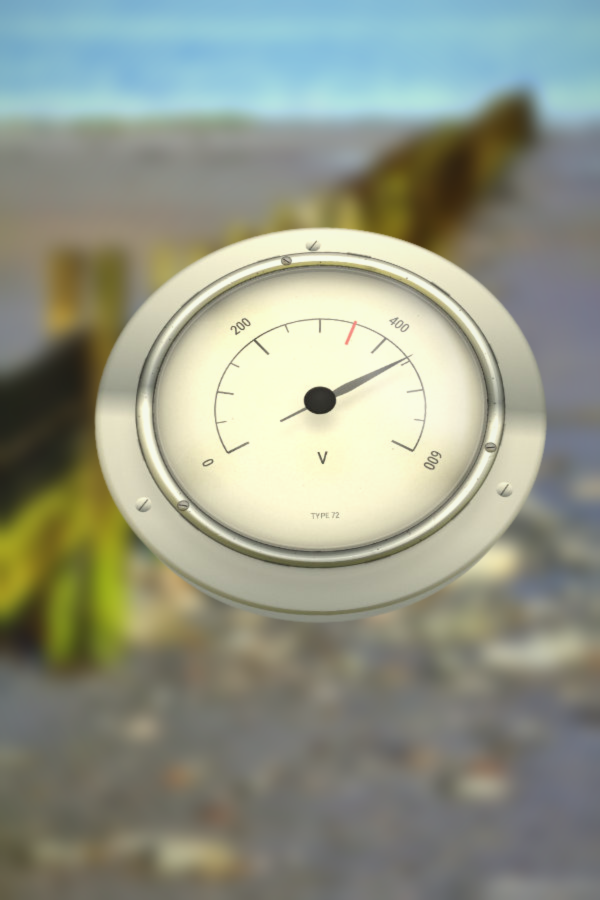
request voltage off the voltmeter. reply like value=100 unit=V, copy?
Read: value=450 unit=V
